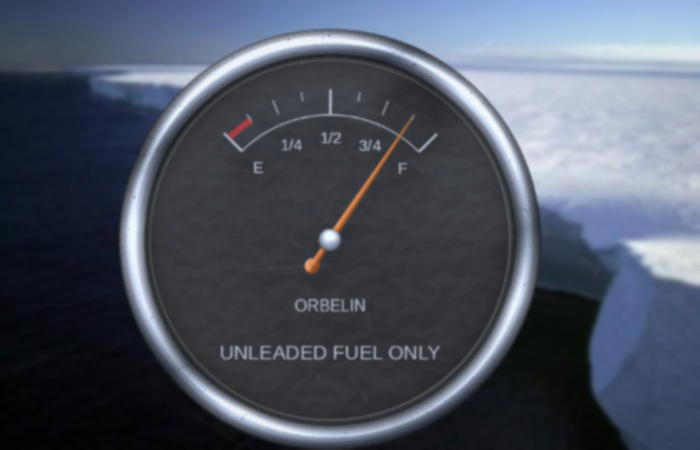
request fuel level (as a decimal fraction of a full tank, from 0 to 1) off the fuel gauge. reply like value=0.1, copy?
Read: value=0.875
